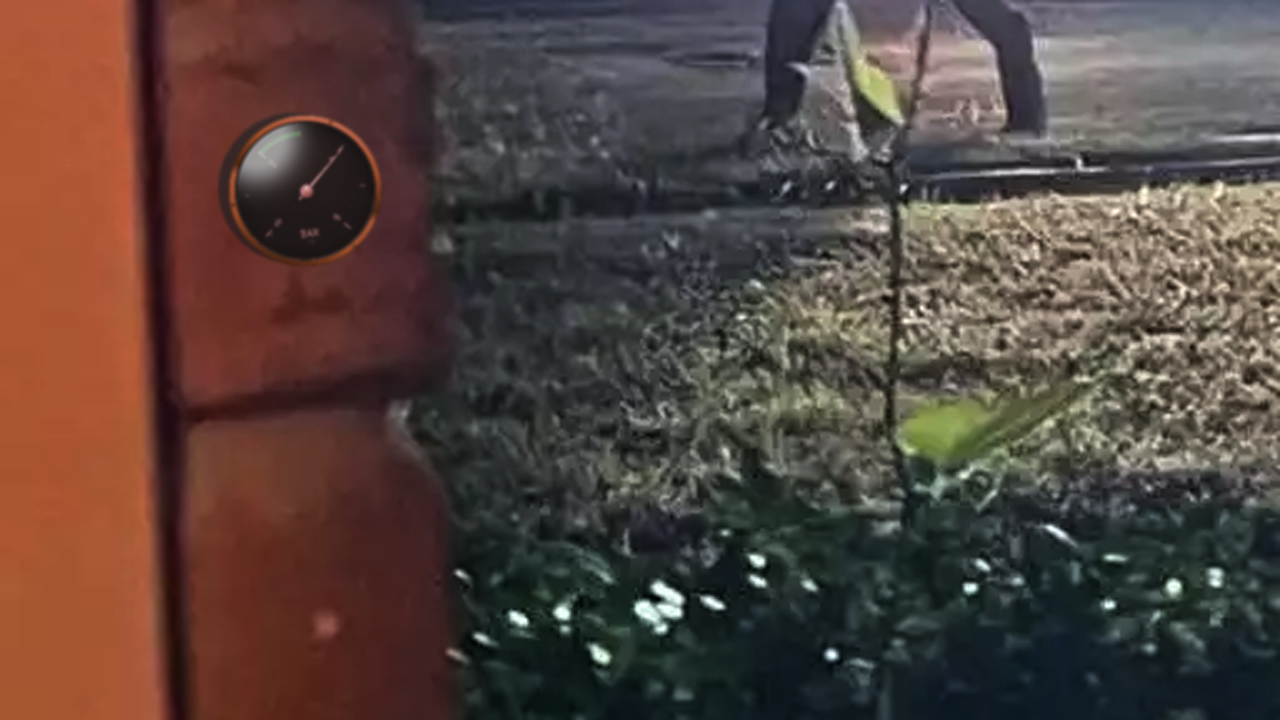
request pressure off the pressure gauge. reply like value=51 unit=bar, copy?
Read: value=4 unit=bar
